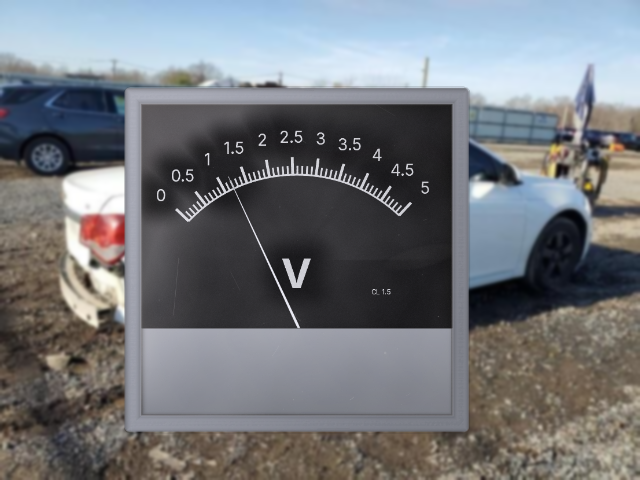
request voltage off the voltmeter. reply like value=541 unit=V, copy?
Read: value=1.2 unit=V
